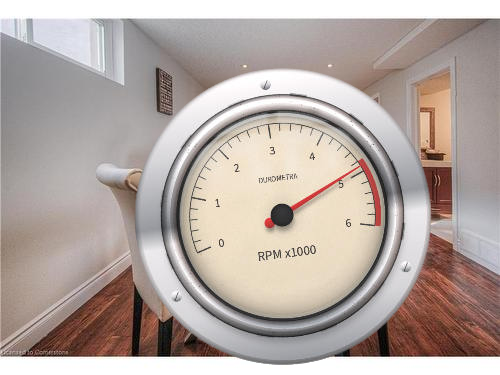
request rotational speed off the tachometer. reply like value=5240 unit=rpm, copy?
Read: value=4900 unit=rpm
